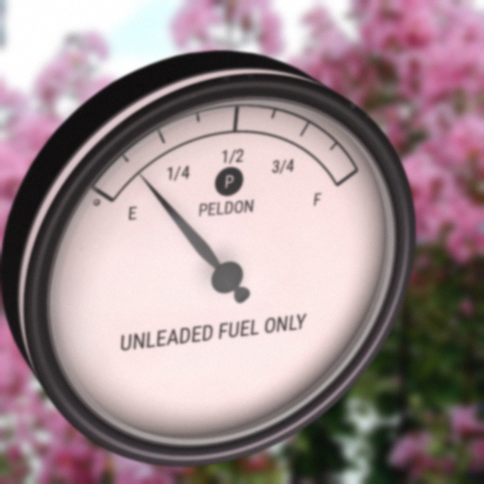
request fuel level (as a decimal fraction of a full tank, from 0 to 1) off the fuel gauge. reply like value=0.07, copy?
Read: value=0.125
